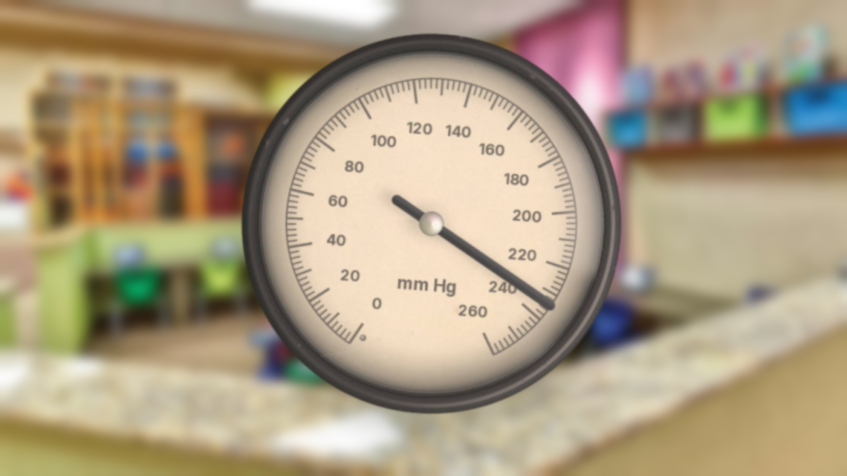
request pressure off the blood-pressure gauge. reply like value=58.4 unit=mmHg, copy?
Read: value=234 unit=mmHg
